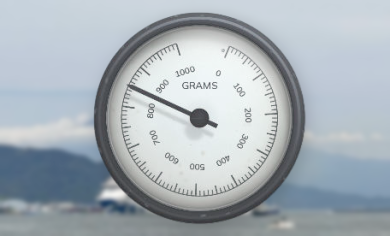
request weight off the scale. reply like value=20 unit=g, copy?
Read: value=850 unit=g
